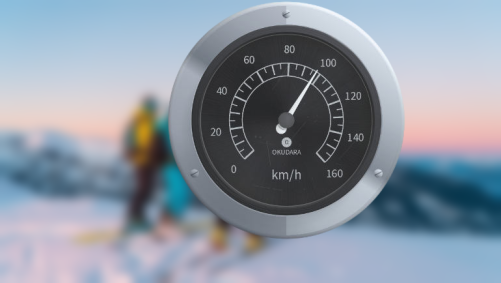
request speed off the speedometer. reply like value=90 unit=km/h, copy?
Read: value=97.5 unit=km/h
